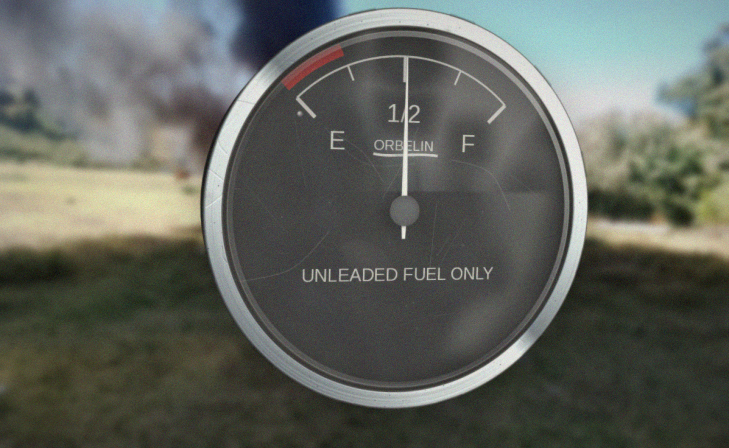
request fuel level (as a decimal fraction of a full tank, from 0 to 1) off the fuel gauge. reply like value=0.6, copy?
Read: value=0.5
